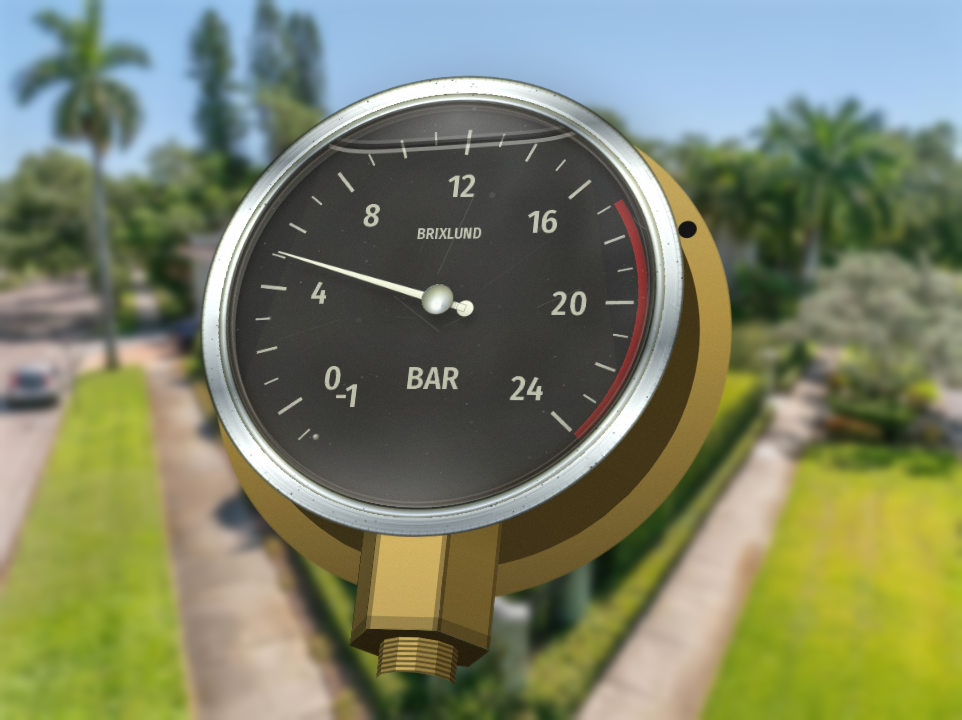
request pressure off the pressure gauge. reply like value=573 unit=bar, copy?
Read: value=5 unit=bar
